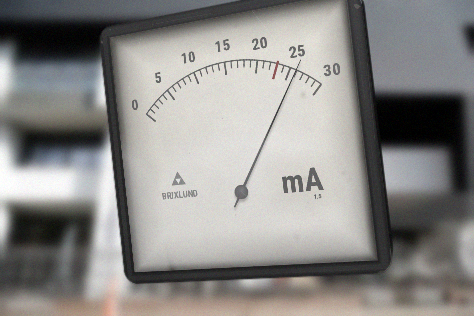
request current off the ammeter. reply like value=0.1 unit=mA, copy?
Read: value=26 unit=mA
